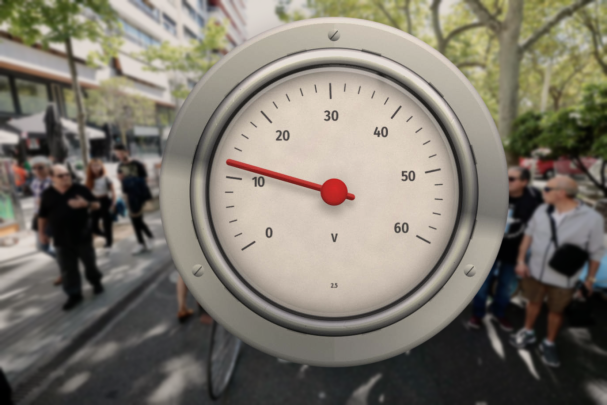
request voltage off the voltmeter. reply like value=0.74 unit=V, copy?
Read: value=12 unit=V
